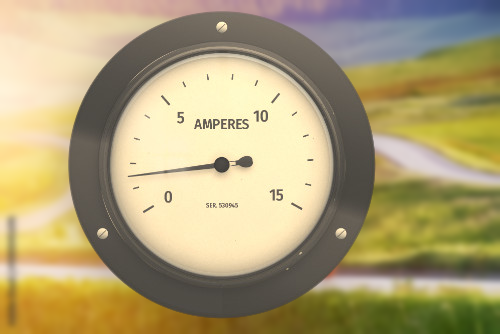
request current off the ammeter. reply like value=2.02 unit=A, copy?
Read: value=1.5 unit=A
